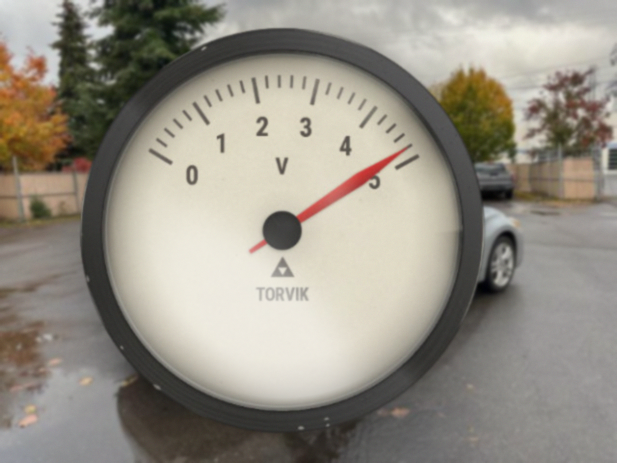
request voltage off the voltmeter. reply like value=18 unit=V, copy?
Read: value=4.8 unit=V
